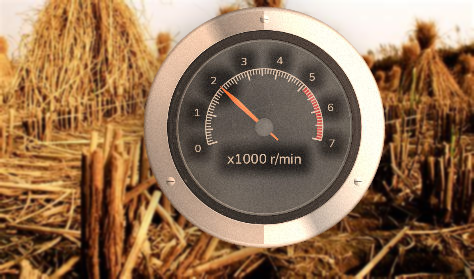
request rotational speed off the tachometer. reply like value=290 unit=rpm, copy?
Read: value=2000 unit=rpm
